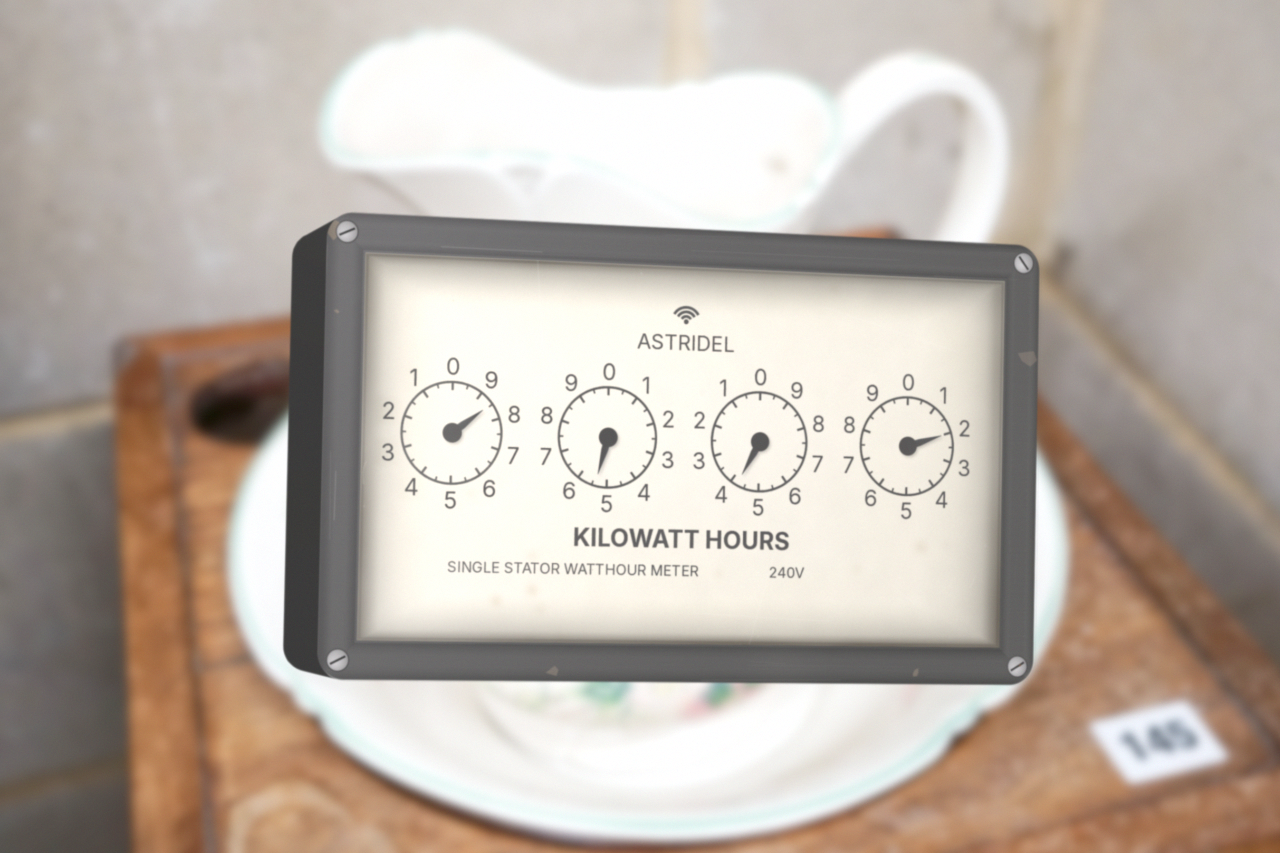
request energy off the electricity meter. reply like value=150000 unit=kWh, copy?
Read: value=8542 unit=kWh
